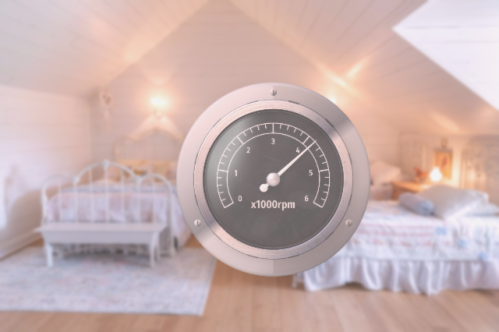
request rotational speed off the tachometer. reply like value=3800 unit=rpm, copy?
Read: value=4200 unit=rpm
